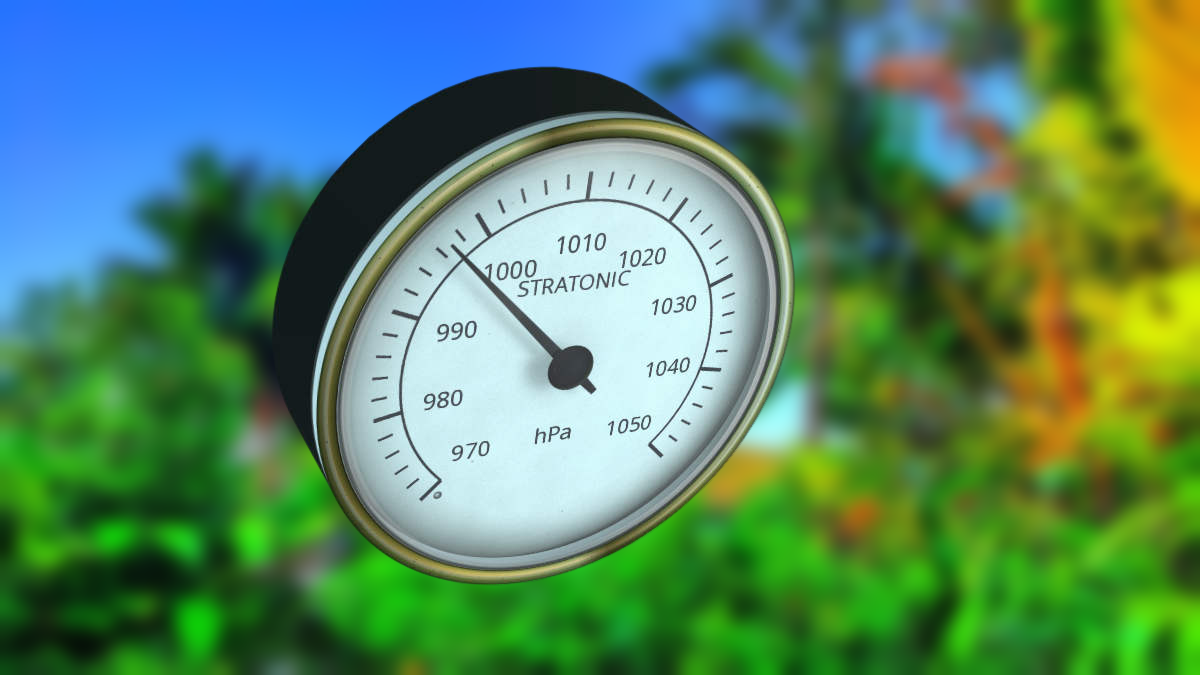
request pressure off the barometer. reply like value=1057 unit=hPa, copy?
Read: value=997 unit=hPa
